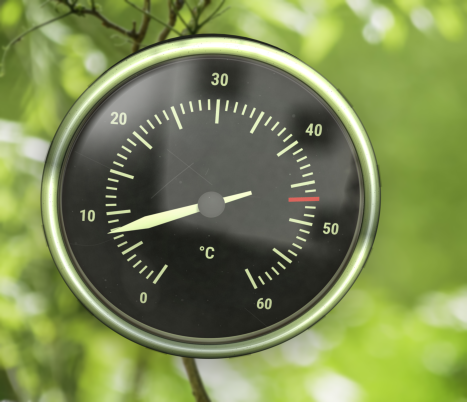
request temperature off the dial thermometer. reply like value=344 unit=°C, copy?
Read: value=8 unit=°C
